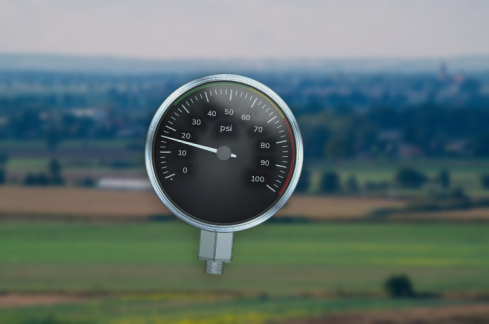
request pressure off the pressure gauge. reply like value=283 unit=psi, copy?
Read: value=16 unit=psi
